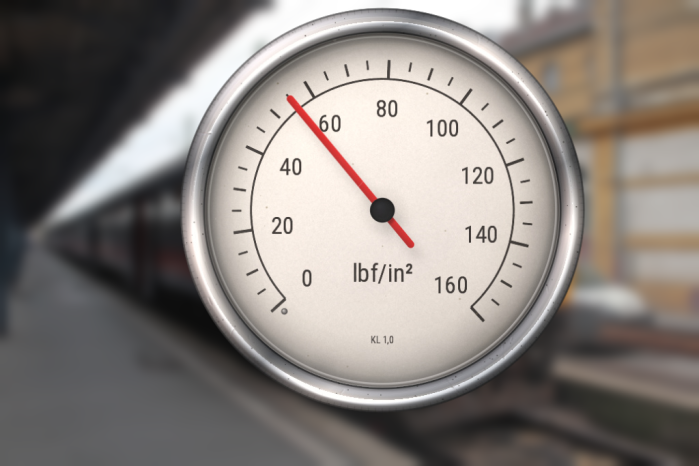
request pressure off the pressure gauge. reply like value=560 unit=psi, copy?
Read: value=55 unit=psi
